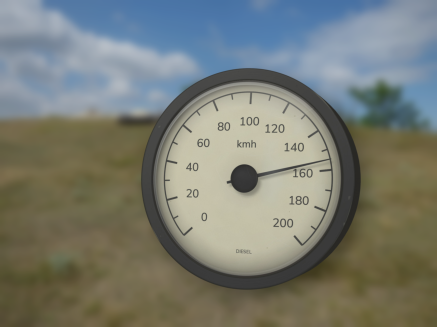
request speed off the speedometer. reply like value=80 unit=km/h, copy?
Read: value=155 unit=km/h
